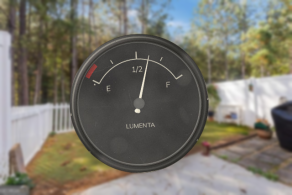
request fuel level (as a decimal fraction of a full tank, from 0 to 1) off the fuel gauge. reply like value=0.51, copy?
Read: value=0.625
